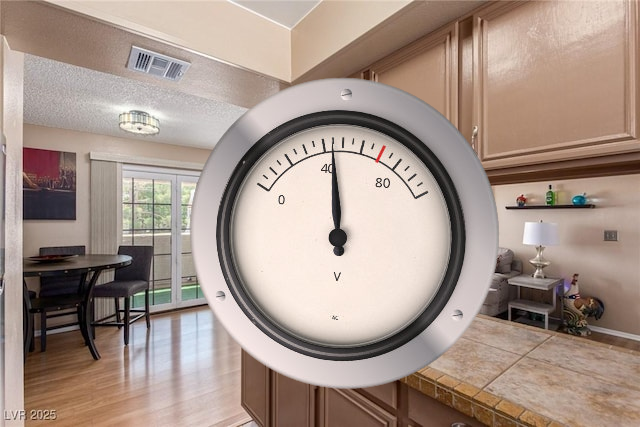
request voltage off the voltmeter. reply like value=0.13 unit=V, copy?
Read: value=45 unit=V
